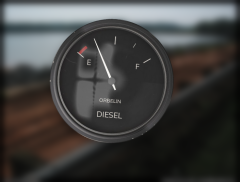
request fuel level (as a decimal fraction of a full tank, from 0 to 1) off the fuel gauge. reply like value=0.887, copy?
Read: value=0.25
